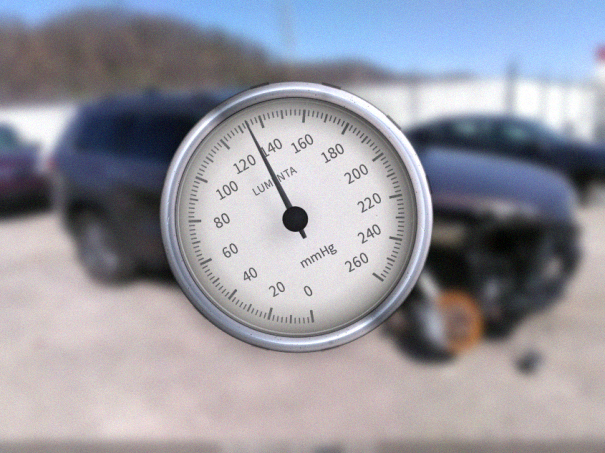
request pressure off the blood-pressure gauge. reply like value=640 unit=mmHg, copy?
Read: value=134 unit=mmHg
